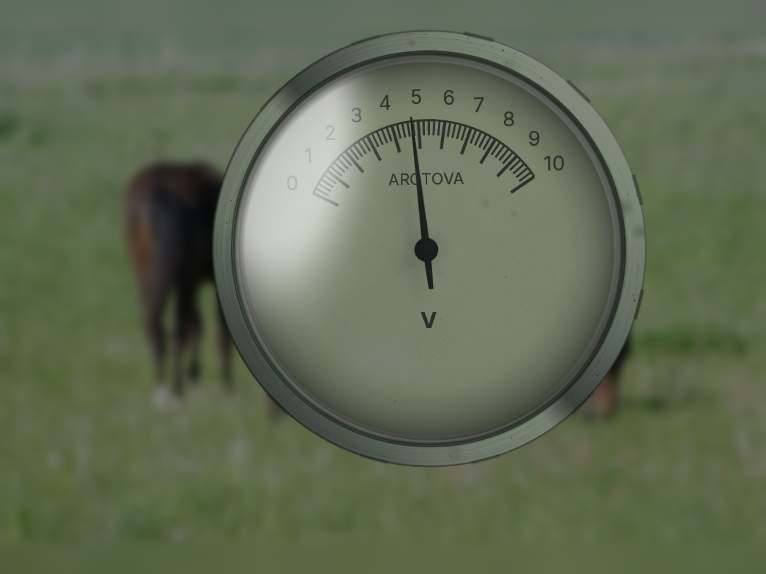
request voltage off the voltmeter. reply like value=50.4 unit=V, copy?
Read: value=4.8 unit=V
